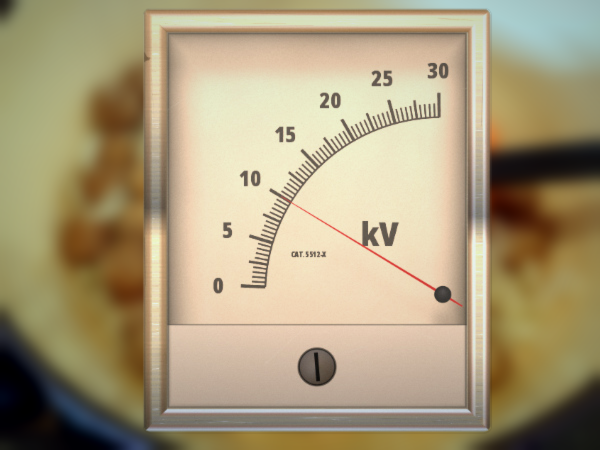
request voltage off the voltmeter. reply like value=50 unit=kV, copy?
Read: value=10 unit=kV
